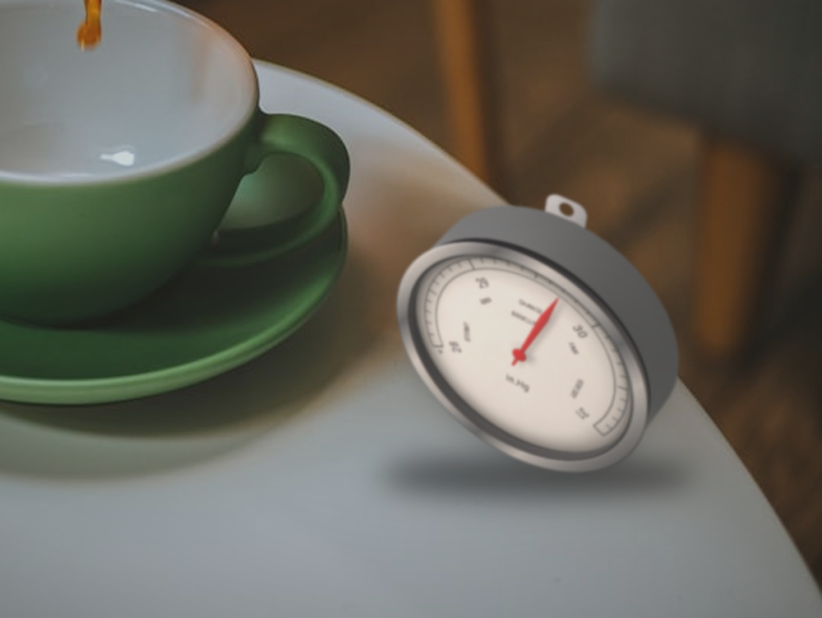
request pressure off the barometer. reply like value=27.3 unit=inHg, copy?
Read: value=29.7 unit=inHg
